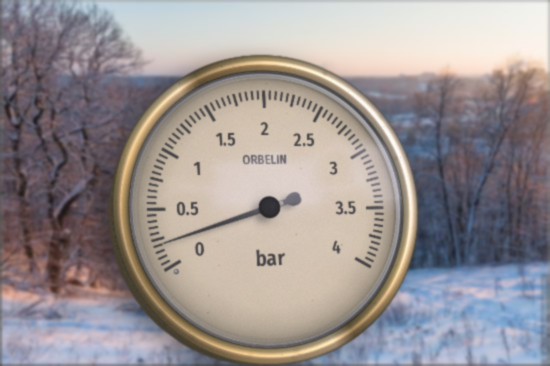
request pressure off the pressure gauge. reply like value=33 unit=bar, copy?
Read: value=0.2 unit=bar
